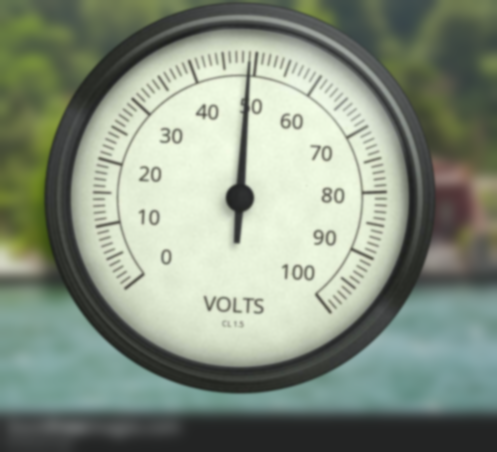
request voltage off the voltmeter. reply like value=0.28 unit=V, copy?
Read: value=49 unit=V
